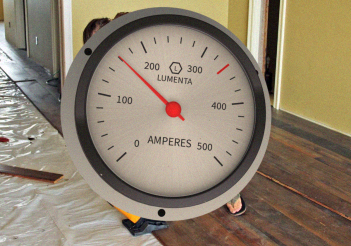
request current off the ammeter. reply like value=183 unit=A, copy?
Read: value=160 unit=A
